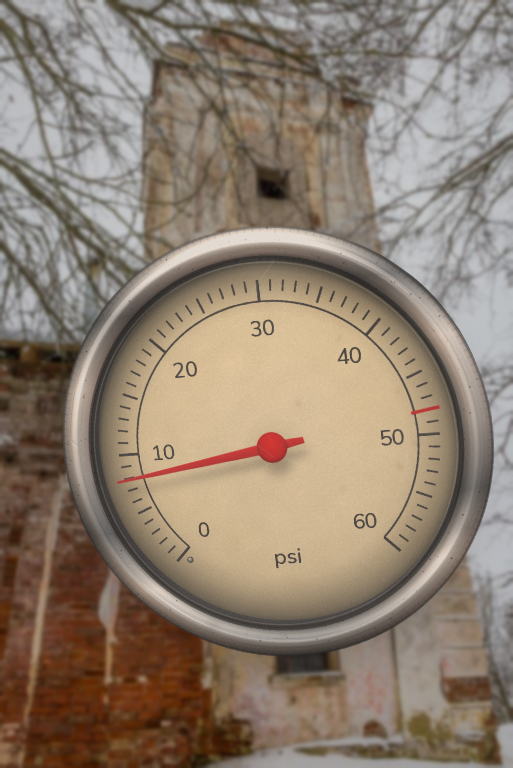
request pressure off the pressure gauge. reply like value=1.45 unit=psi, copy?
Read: value=8 unit=psi
